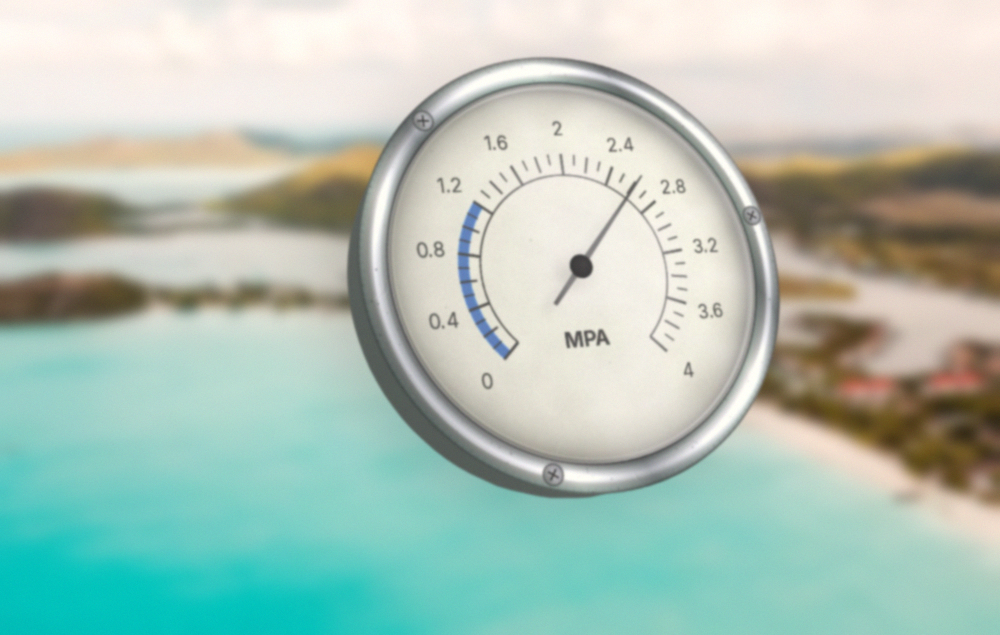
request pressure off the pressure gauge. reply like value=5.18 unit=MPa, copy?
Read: value=2.6 unit=MPa
